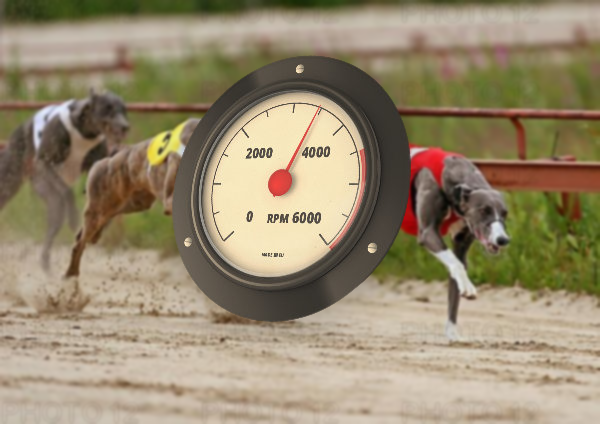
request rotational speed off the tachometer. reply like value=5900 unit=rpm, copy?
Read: value=3500 unit=rpm
